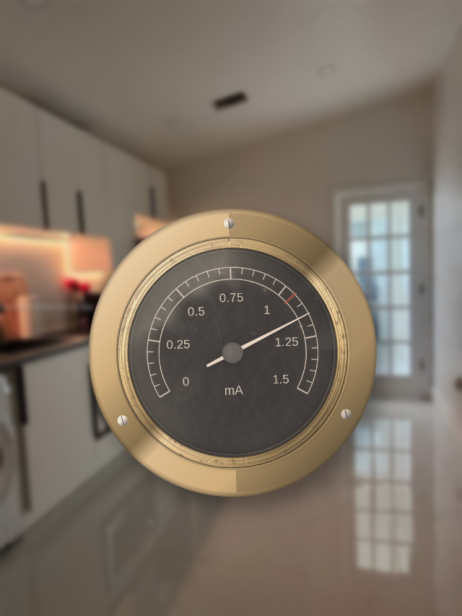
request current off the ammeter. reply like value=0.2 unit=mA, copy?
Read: value=1.15 unit=mA
